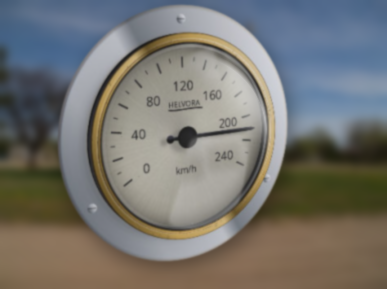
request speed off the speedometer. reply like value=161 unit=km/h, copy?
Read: value=210 unit=km/h
